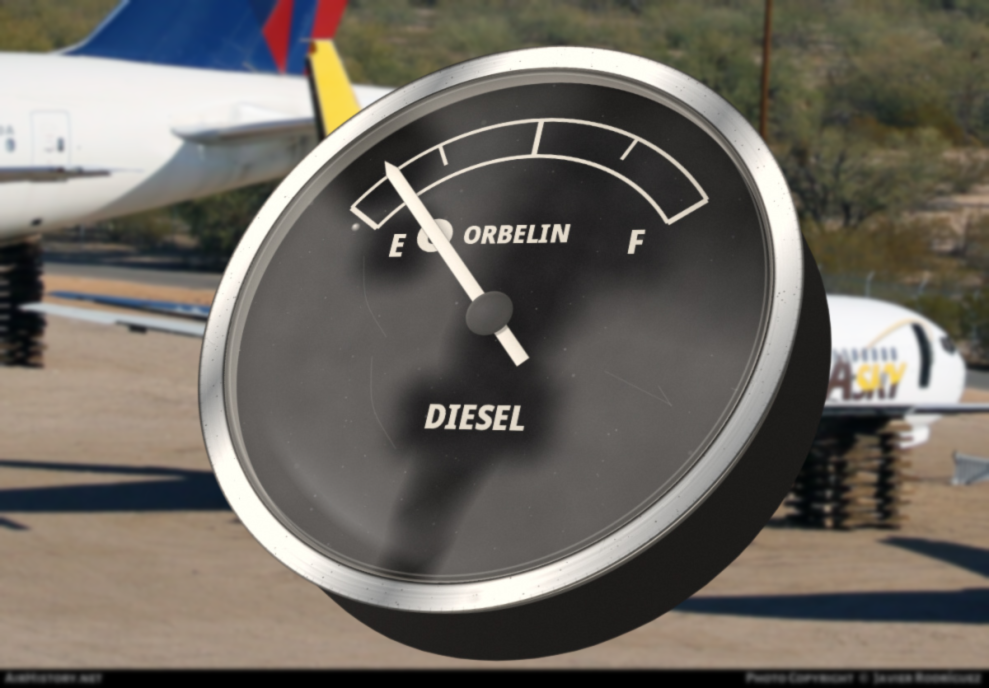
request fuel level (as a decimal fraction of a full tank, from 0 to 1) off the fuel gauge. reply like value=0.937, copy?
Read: value=0.125
